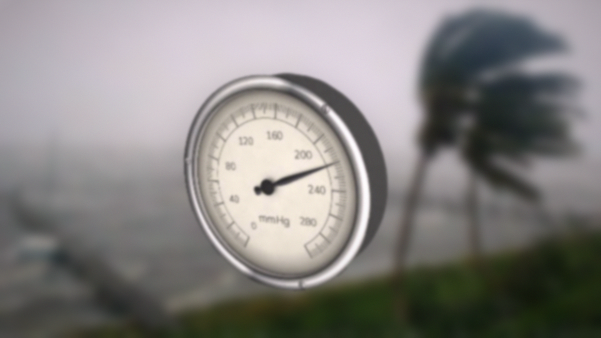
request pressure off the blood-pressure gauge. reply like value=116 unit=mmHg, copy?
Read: value=220 unit=mmHg
